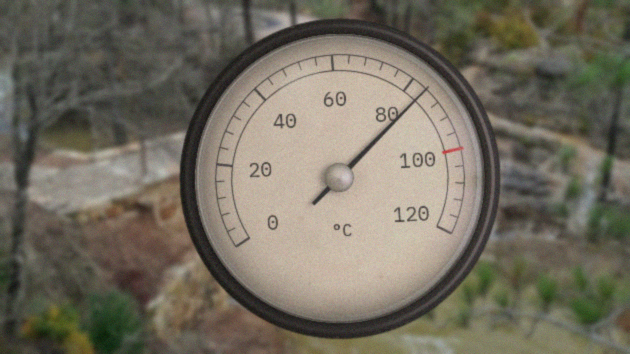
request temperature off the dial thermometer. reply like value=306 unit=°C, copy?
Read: value=84 unit=°C
